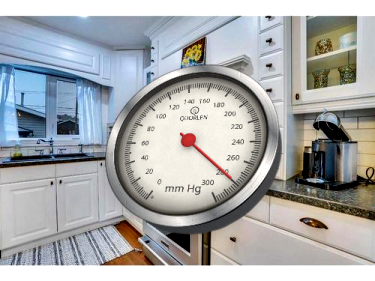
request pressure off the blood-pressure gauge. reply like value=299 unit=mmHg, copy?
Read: value=280 unit=mmHg
